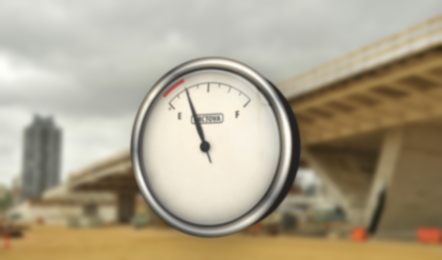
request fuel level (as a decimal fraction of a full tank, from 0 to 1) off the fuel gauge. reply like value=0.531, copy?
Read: value=0.25
